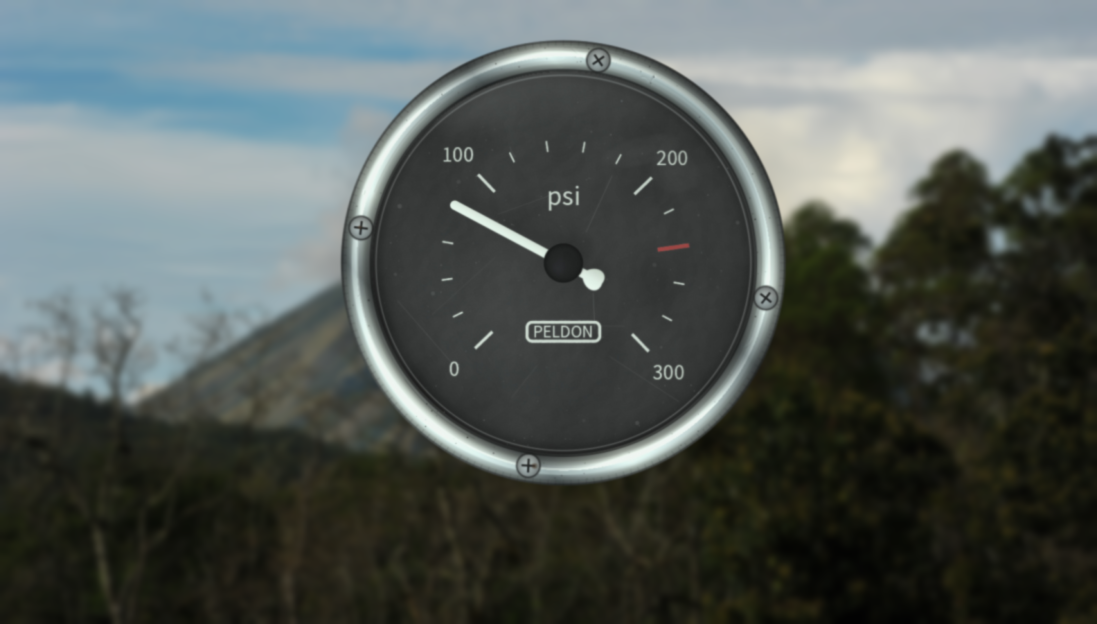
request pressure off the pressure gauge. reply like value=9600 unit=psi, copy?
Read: value=80 unit=psi
